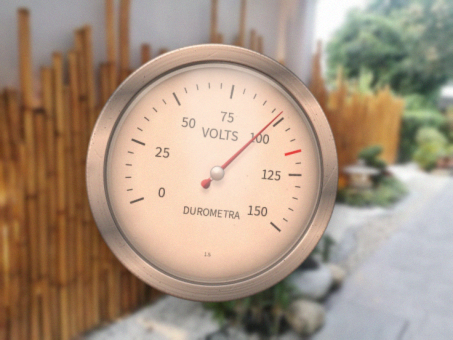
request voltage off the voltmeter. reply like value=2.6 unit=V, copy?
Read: value=97.5 unit=V
